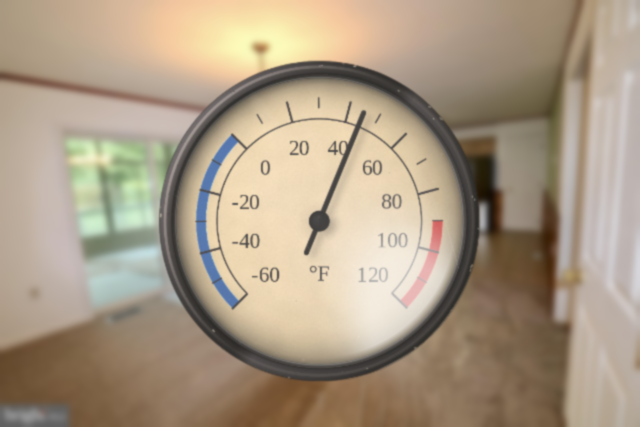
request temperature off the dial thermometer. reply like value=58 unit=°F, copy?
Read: value=45 unit=°F
